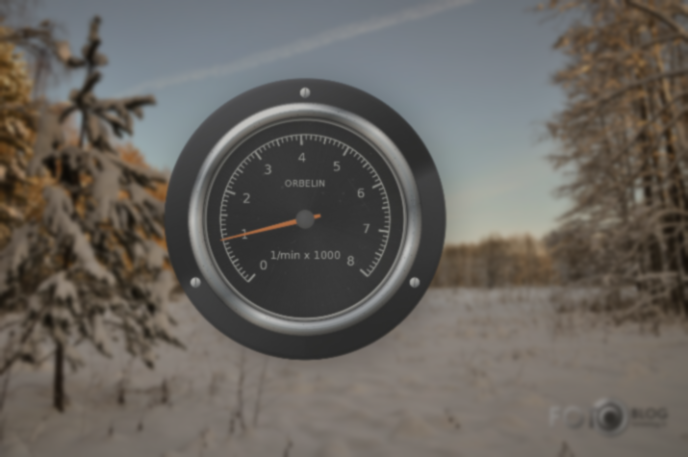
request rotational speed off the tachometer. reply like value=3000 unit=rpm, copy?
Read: value=1000 unit=rpm
